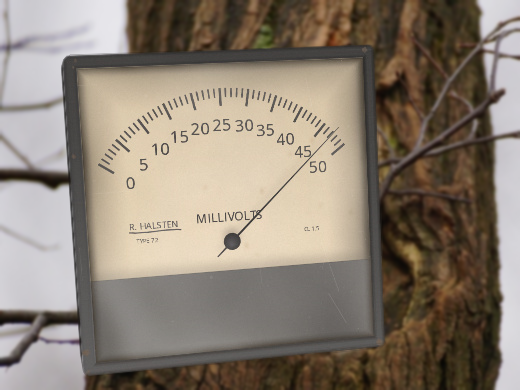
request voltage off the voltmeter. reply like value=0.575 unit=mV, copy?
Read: value=47 unit=mV
